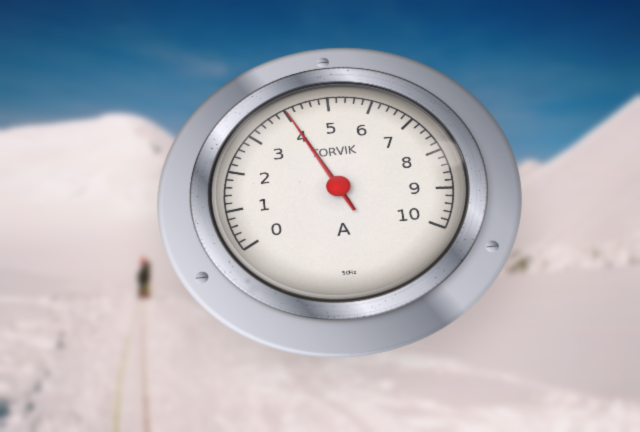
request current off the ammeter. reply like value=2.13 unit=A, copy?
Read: value=4 unit=A
